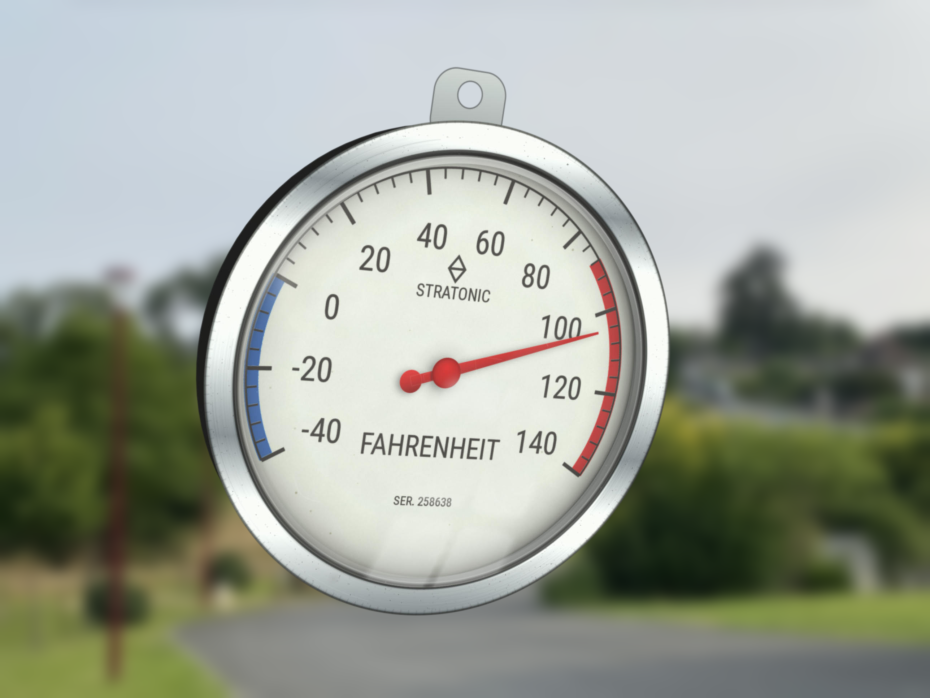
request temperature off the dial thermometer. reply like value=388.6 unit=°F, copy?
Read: value=104 unit=°F
